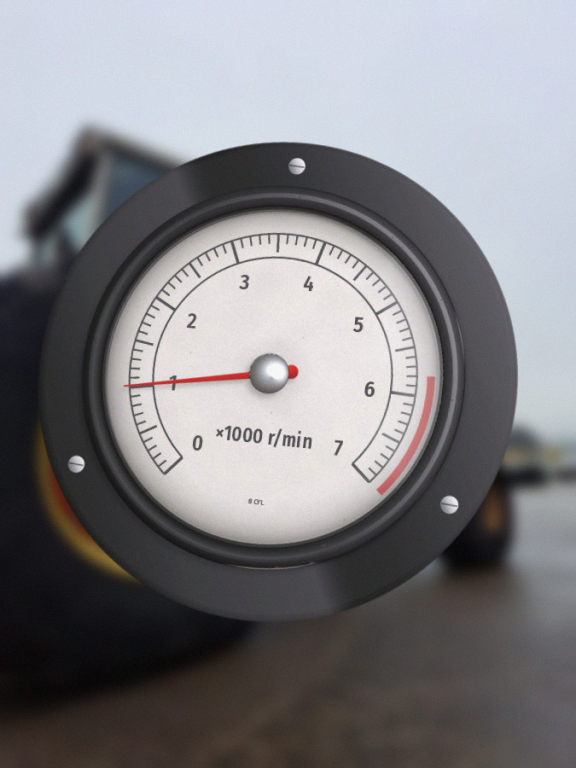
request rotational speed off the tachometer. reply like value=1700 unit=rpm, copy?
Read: value=1000 unit=rpm
